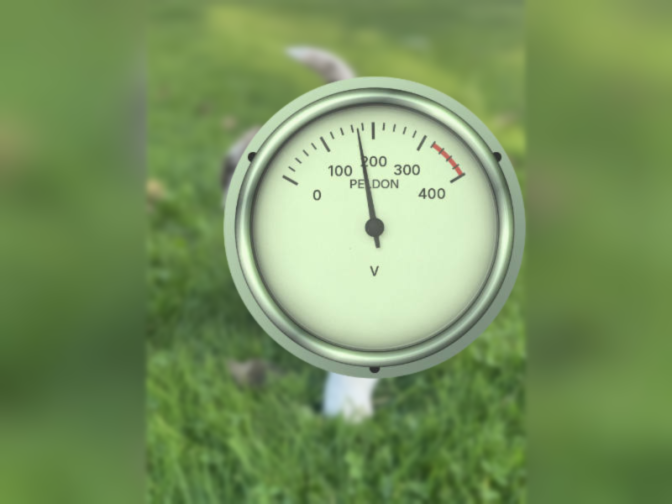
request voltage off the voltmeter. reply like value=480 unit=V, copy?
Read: value=170 unit=V
